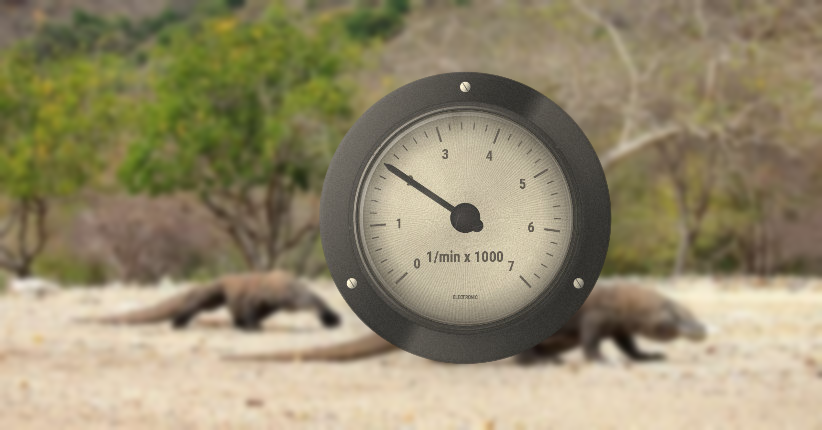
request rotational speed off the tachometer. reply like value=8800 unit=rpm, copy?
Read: value=2000 unit=rpm
